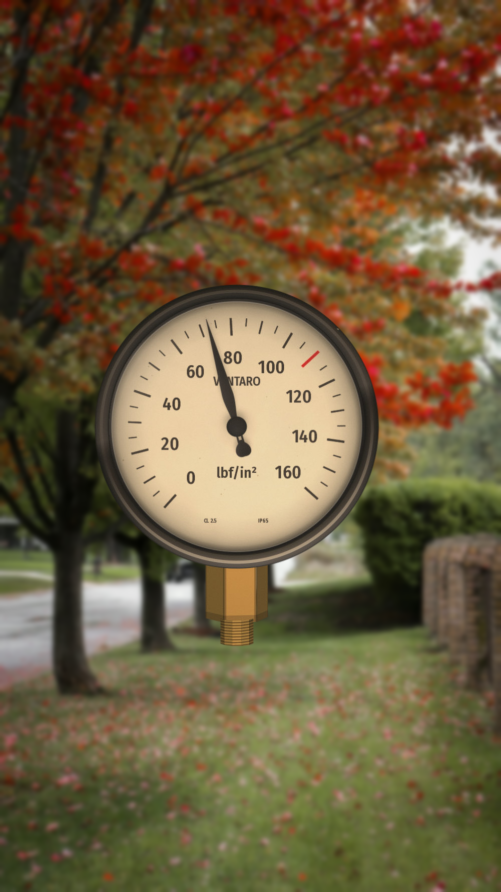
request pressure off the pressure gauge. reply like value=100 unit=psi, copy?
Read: value=72.5 unit=psi
